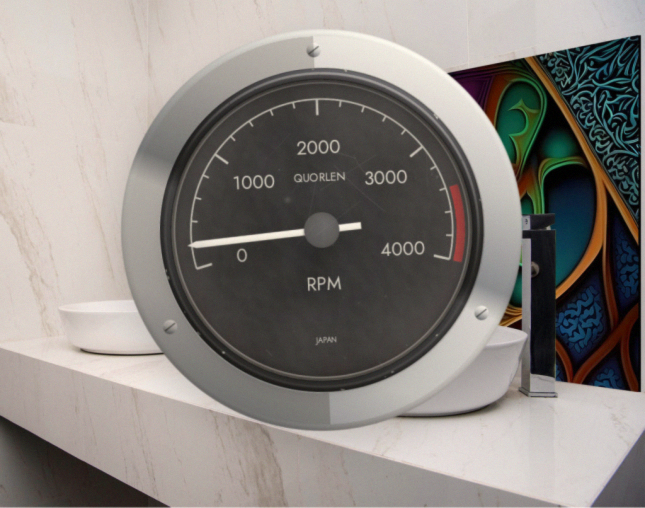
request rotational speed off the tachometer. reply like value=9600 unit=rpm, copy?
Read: value=200 unit=rpm
